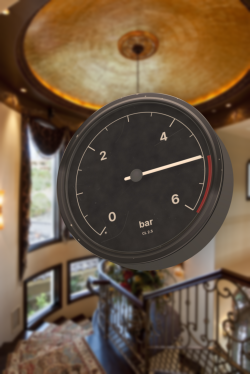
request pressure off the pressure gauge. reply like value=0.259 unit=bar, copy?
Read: value=5 unit=bar
